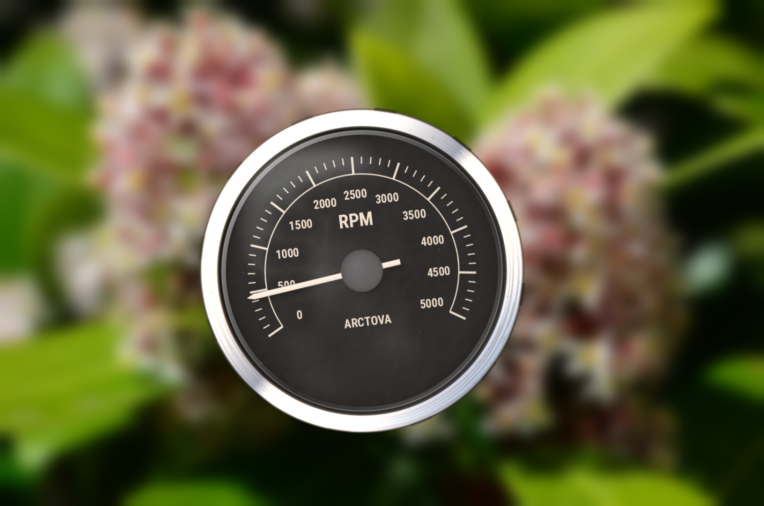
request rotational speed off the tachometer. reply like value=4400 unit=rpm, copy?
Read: value=450 unit=rpm
